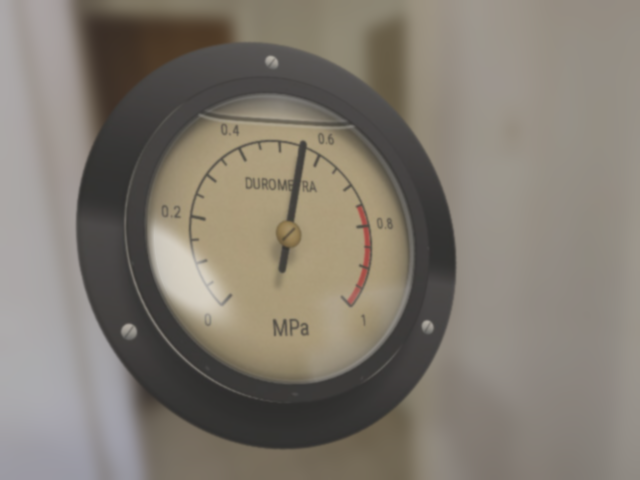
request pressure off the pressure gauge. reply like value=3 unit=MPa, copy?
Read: value=0.55 unit=MPa
